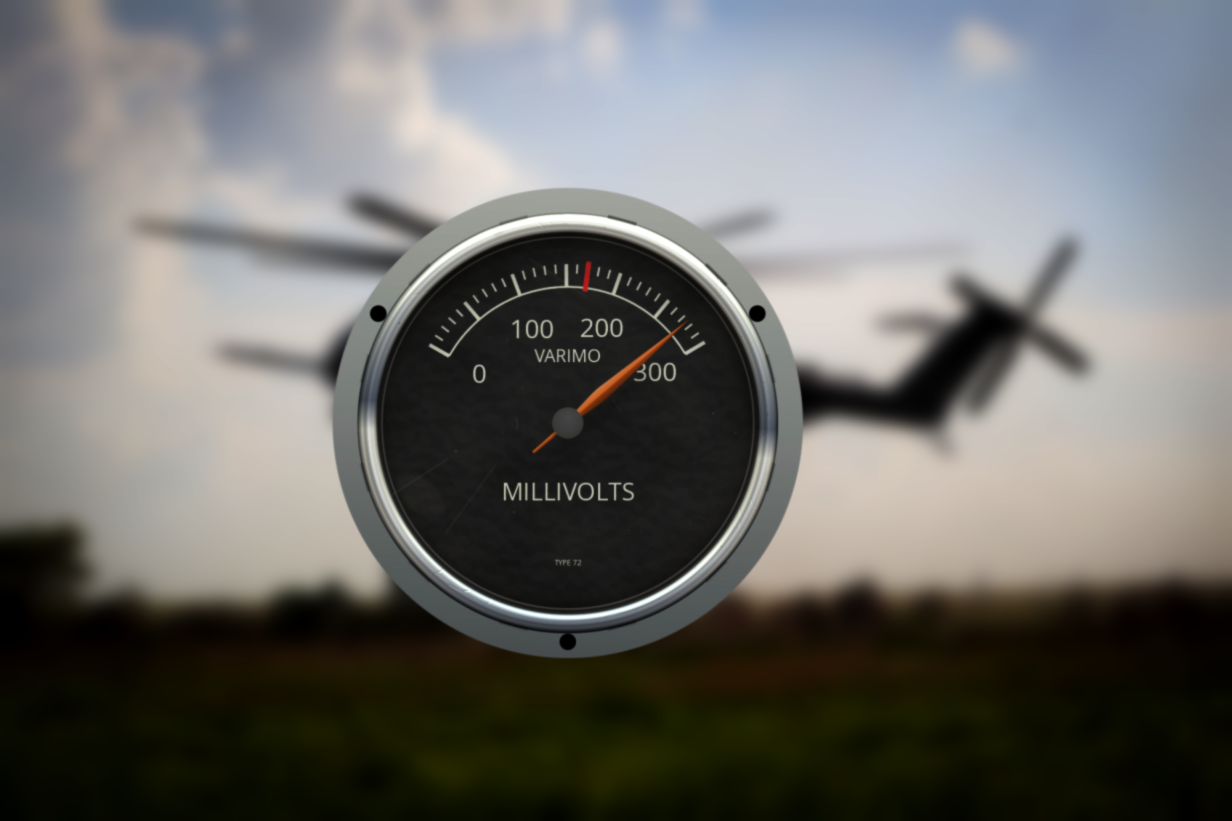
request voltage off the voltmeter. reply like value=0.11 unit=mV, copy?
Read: value=275 unit=mV
